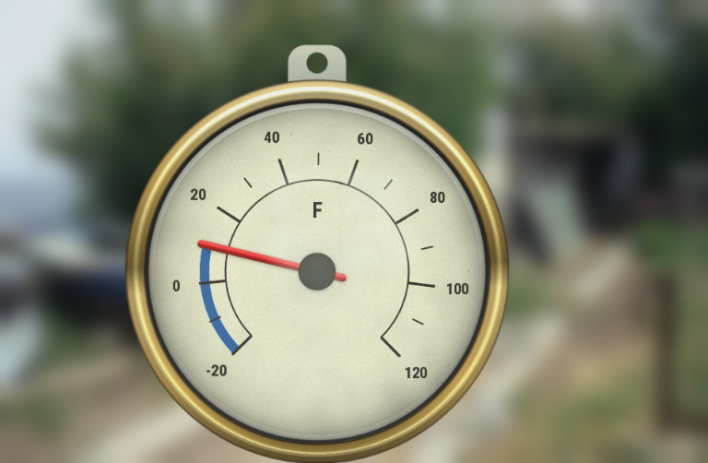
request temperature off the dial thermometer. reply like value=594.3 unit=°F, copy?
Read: value=10 unit=°F
